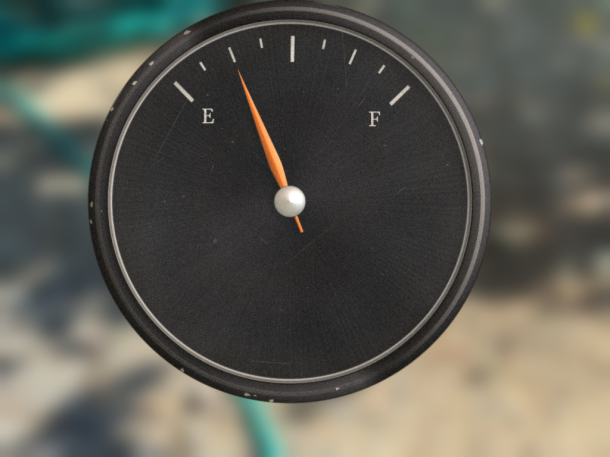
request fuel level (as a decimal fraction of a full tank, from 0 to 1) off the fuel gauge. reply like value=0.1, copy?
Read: value=0.25
